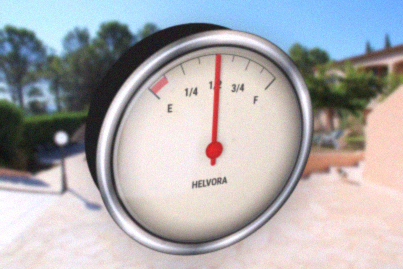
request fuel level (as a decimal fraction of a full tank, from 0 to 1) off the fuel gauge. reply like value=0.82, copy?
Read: value=0.5
